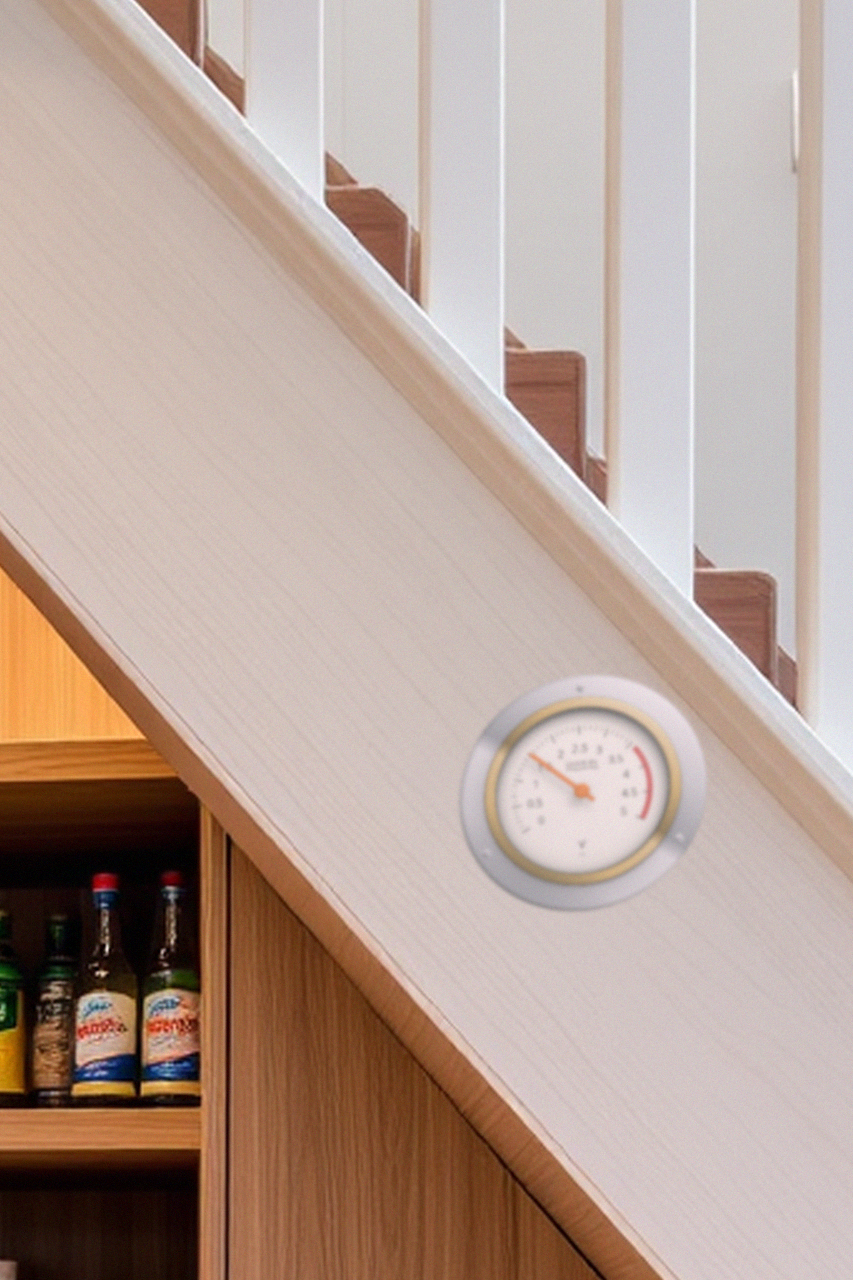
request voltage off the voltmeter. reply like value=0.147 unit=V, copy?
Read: value=1.5 unit=V
